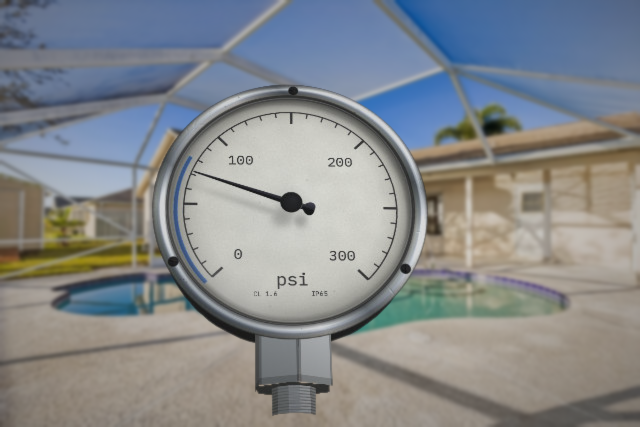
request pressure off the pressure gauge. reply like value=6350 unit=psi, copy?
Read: value=70 unit=psi
